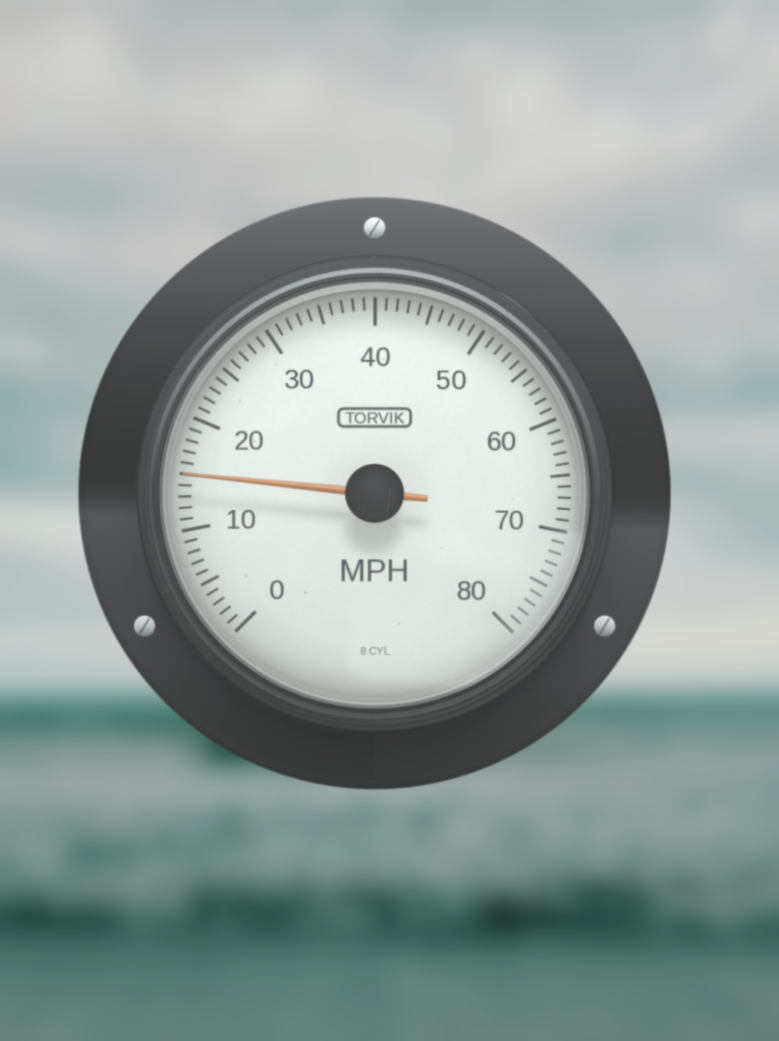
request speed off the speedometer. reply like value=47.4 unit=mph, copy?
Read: value=15 unit=mph
